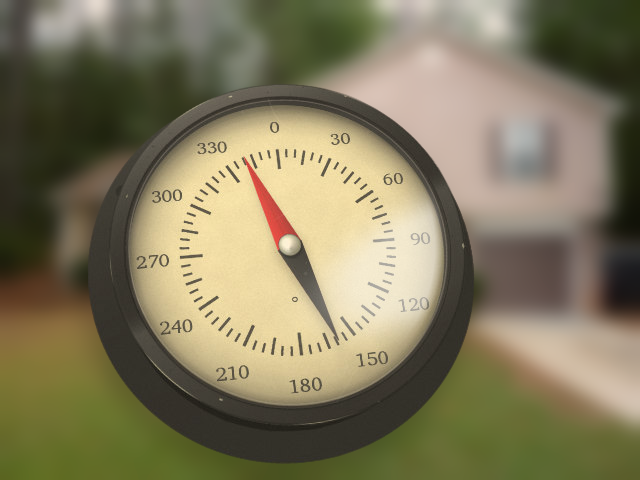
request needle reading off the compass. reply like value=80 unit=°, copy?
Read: value=340 unit=°
